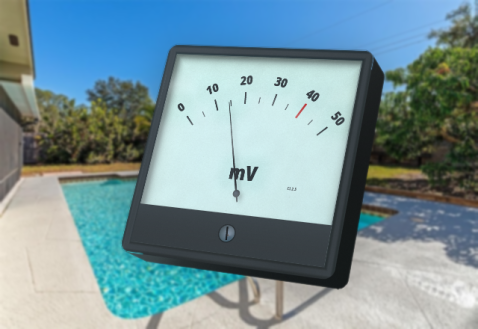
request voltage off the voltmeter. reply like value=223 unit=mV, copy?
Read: value=15 unit=mV
